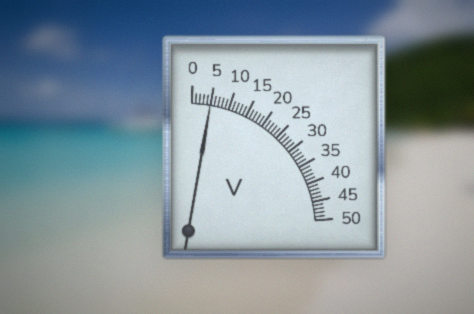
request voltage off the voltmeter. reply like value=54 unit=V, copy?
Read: value=5 unit=V
